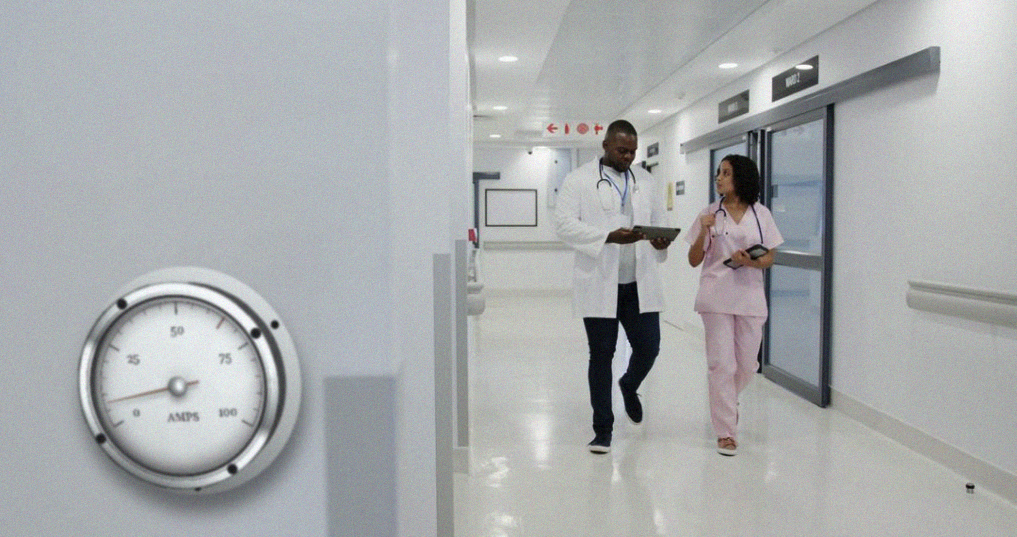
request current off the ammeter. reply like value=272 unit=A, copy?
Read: value=7.5 unit=A
